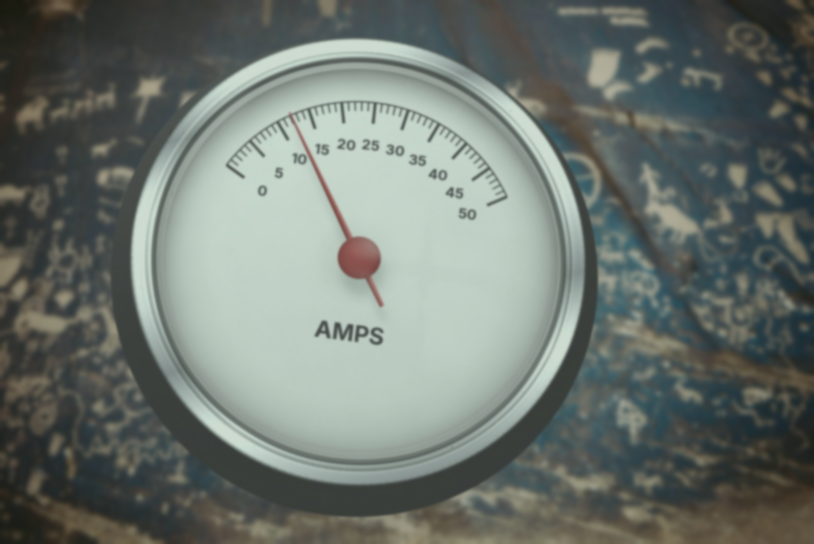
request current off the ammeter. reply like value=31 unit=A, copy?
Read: value=12 unit=A
